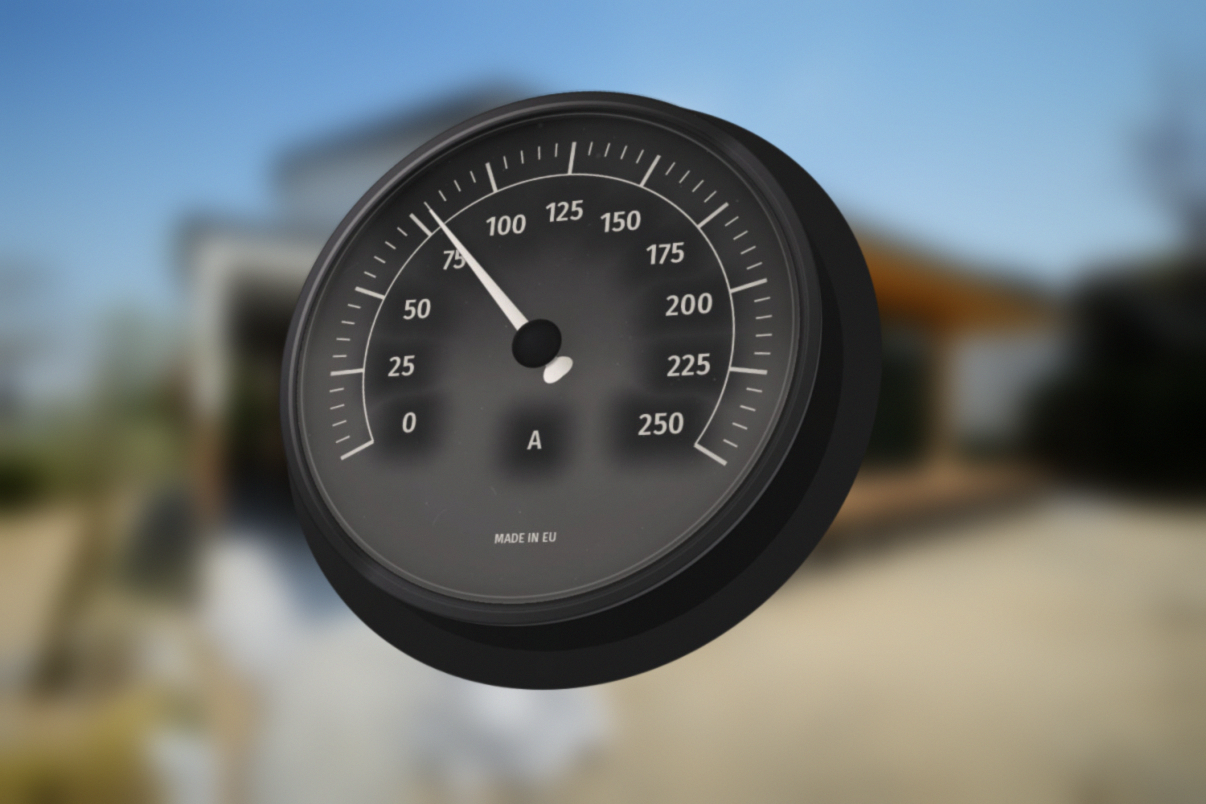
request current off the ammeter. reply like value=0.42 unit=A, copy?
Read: value=80 unit=A
